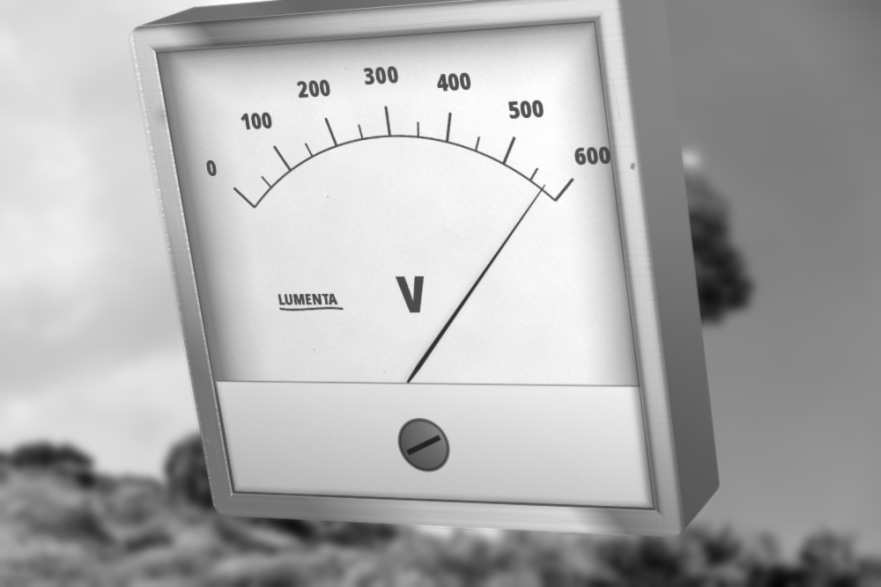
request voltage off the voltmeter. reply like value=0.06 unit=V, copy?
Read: value=575 unit=V
